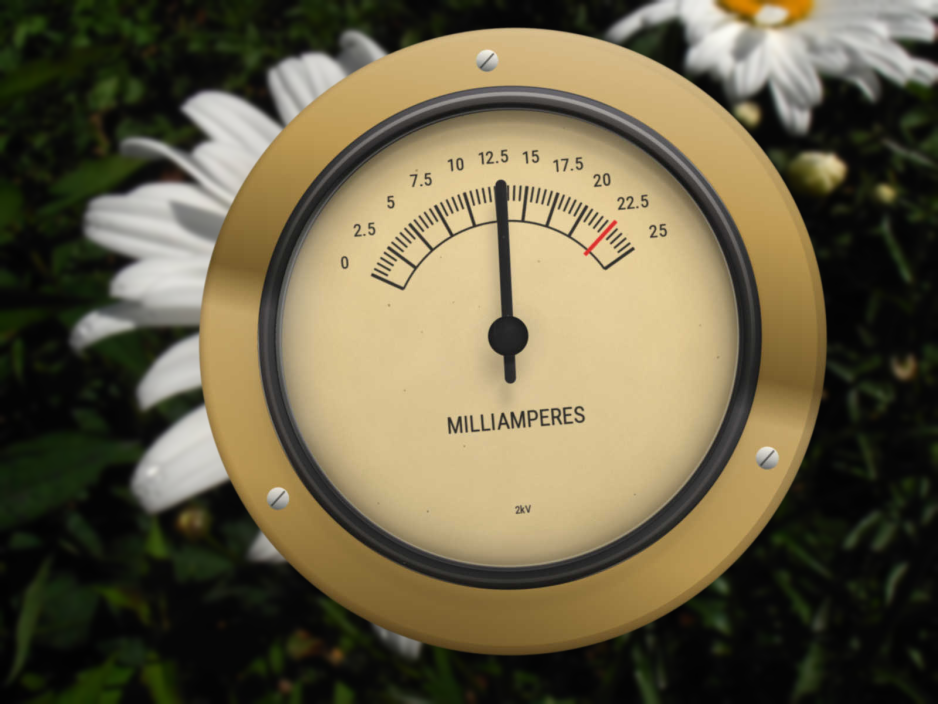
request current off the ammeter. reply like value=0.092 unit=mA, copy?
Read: value=13 unit=mA
